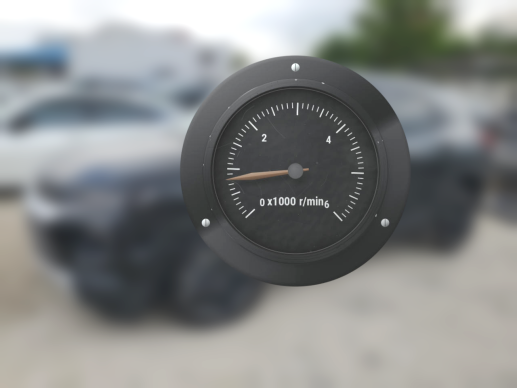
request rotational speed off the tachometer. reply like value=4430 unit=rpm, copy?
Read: value=800 unit=rpm
